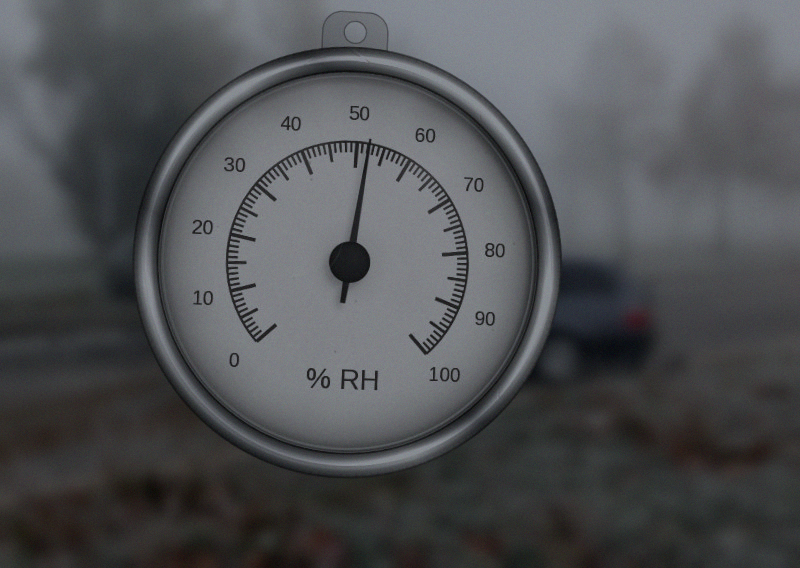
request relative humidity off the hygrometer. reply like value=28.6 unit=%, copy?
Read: value=52 unit=%
